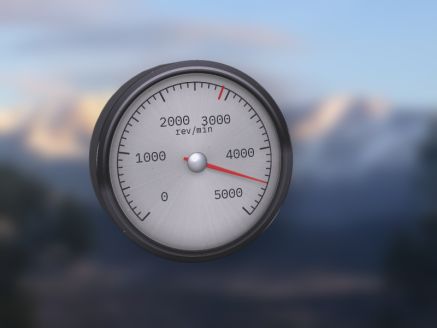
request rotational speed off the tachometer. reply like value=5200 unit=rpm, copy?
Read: value=4500 unit=rpm
